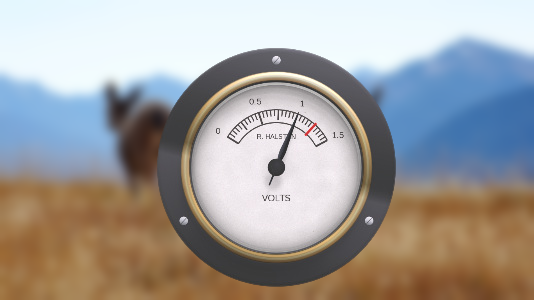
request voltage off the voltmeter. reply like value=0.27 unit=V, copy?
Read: value=1 unit=V
